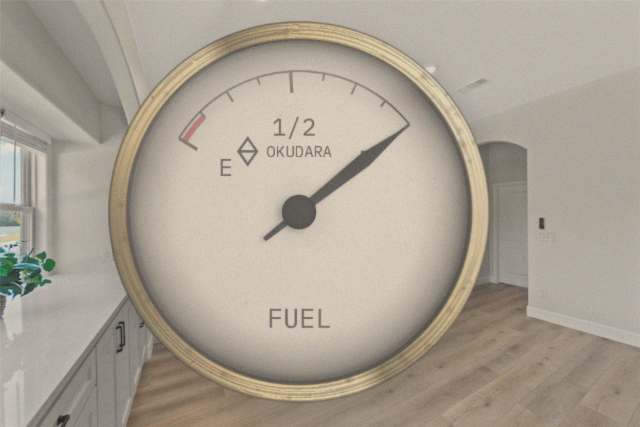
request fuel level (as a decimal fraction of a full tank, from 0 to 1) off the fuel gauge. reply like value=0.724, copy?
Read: value=1
